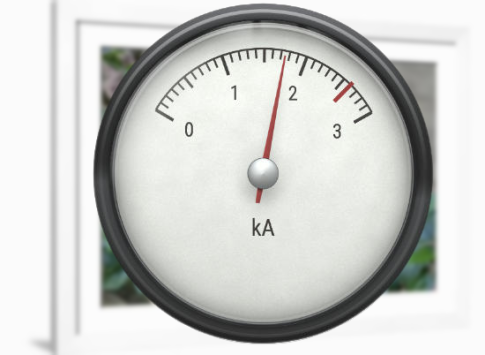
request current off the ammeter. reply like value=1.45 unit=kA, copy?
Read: value=1.75 unit=kA
